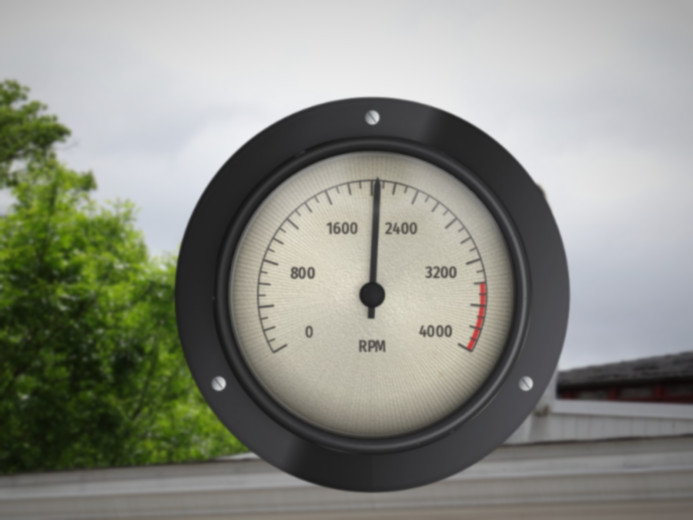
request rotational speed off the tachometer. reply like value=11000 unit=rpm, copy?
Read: value=2050 unit=rpm
